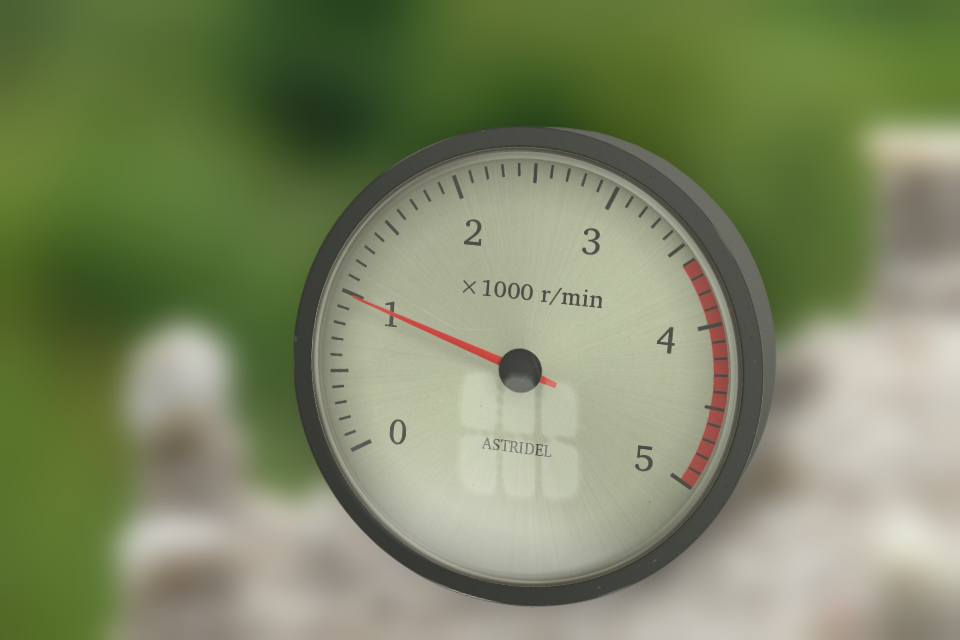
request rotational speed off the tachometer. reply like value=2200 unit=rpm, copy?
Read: value=1000 unit=rpm
